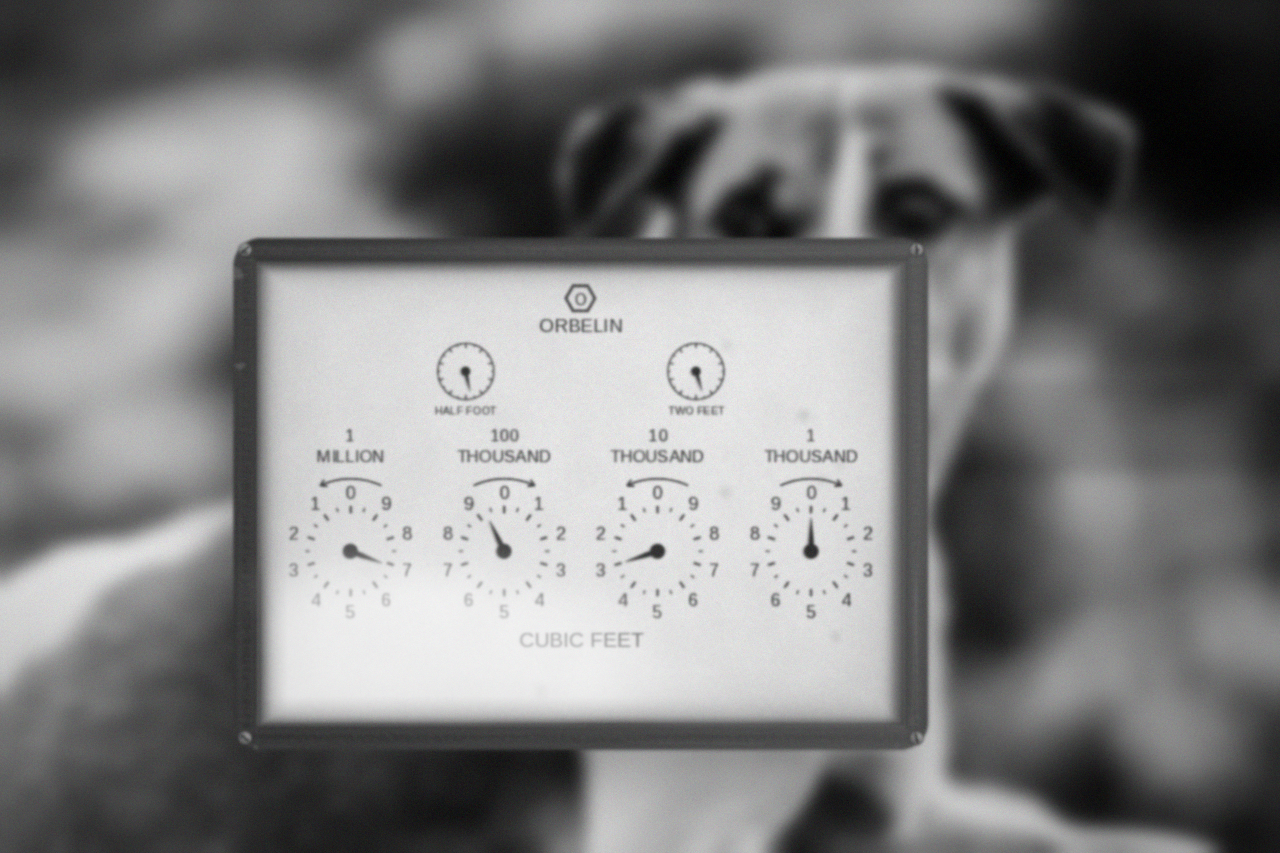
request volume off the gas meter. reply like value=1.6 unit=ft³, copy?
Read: value=693000 unit=ft³
